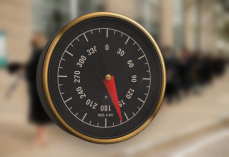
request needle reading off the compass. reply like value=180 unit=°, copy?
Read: value=160 unit=°
